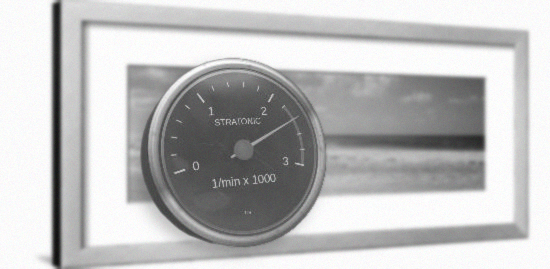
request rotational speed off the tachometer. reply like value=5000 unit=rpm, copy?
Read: value=2400 unit=rpm
